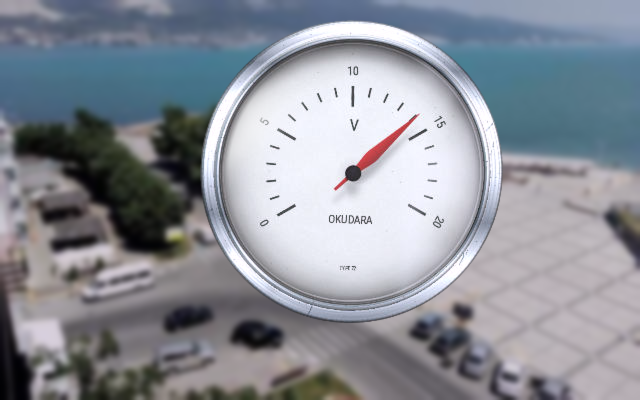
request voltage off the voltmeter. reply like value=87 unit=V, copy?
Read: value=14 unit=V
